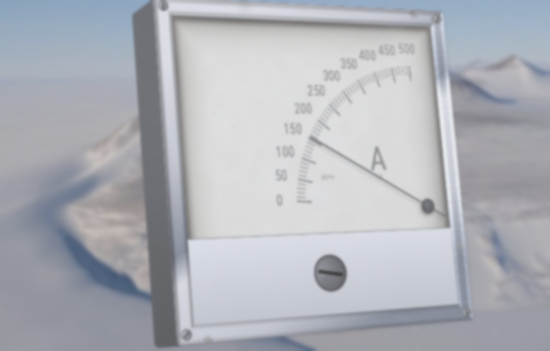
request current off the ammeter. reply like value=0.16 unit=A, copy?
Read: value=150 unit=A
